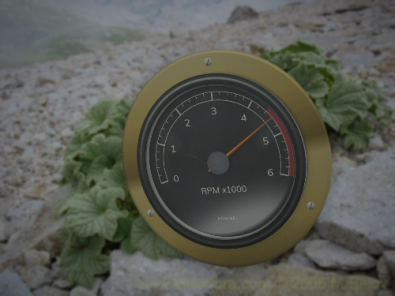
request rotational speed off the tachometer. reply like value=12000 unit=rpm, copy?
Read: value=4600 unit=rpm
